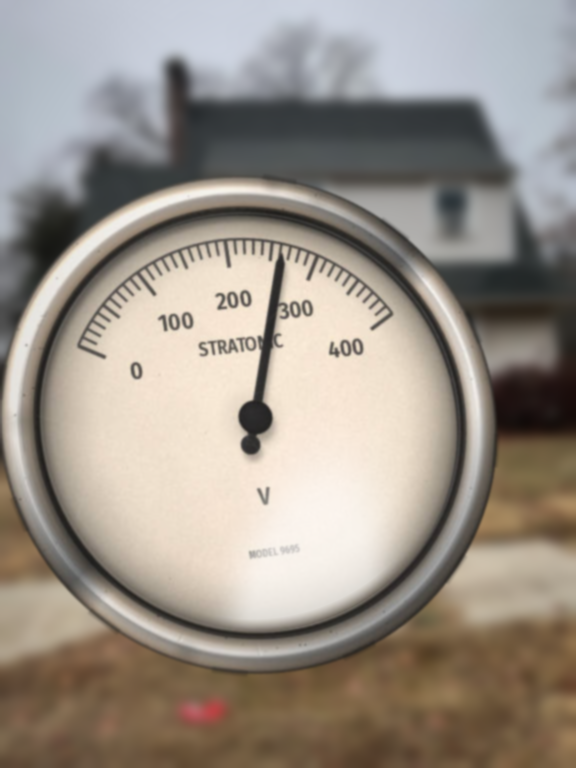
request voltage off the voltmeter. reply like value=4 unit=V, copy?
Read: value=260 unit=V
